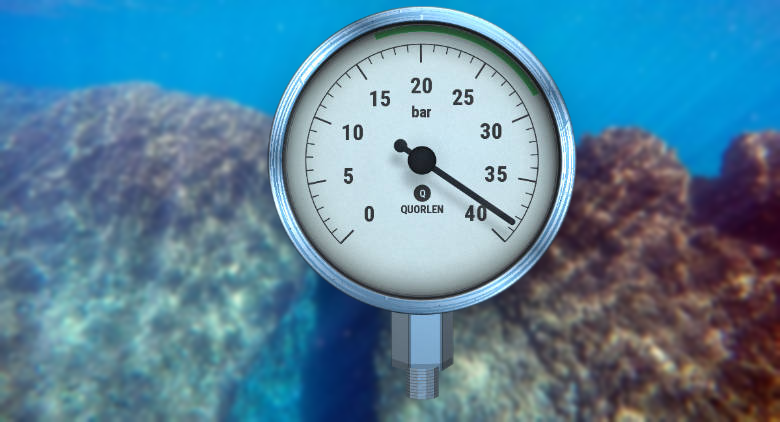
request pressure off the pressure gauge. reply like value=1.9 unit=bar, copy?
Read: value=38.5 unit=bar
